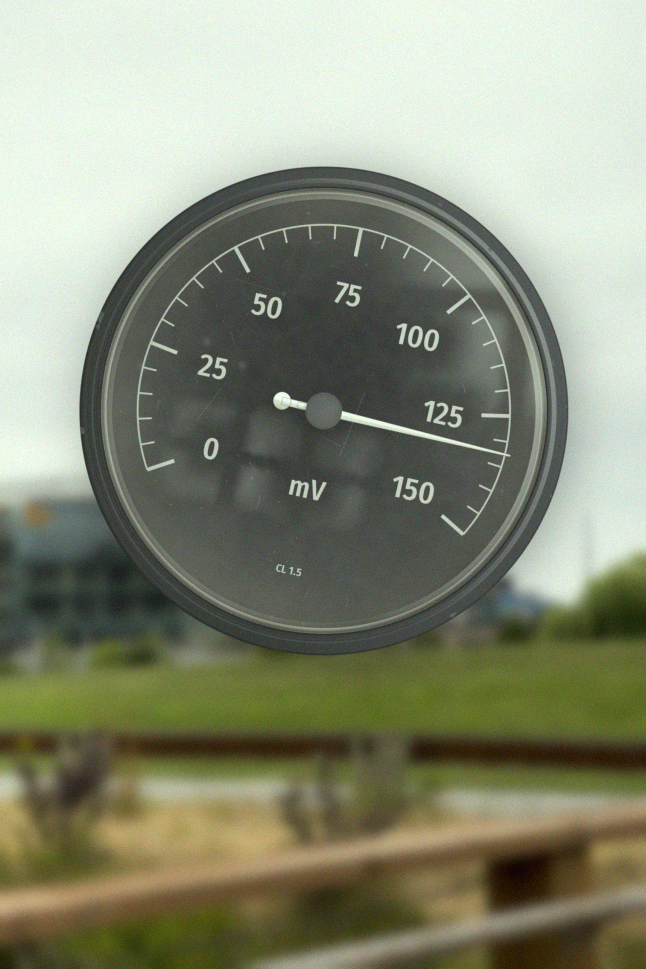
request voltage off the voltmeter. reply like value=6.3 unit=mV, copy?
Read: value=132.5 unit=mV
